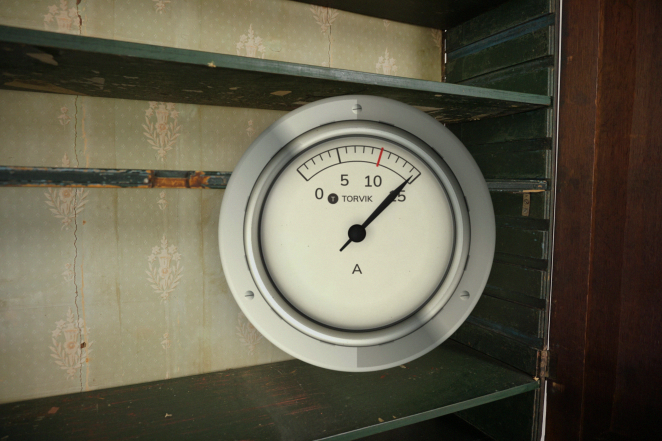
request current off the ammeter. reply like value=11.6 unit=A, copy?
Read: value=14.5 unit=A
